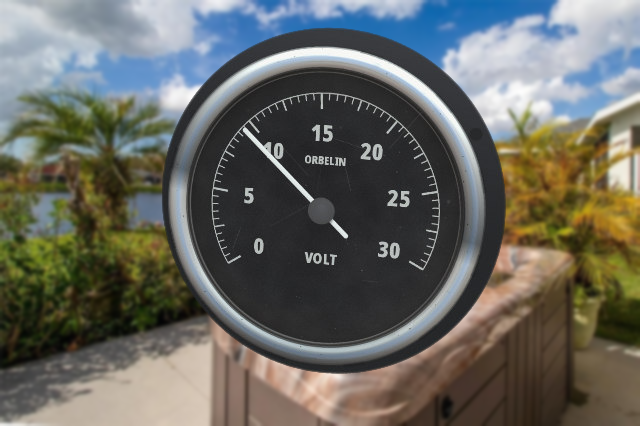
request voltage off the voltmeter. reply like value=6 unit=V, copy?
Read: value=9.5 unit=V
